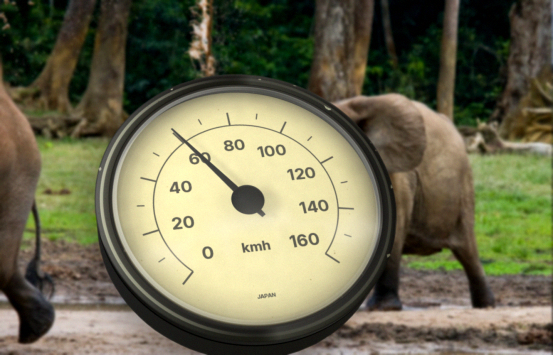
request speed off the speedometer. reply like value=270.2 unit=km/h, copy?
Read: value=60 unit=km/h
